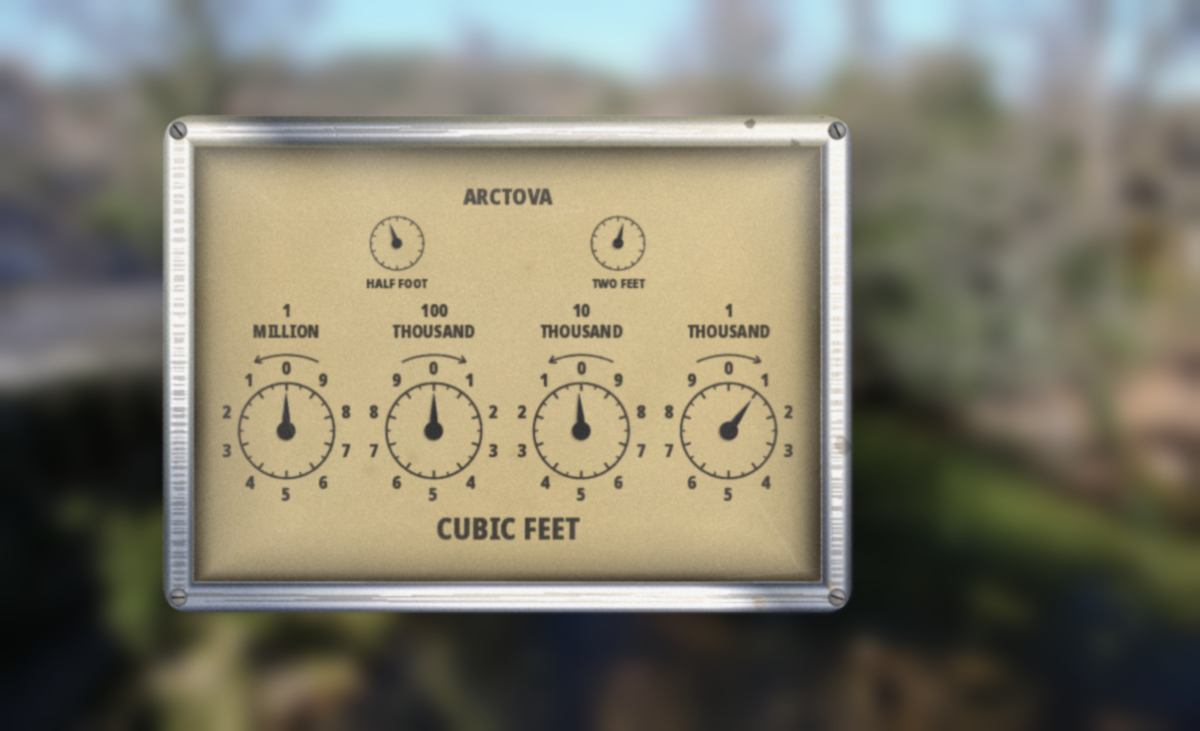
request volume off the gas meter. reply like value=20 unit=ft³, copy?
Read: value=100 unit=ft³
